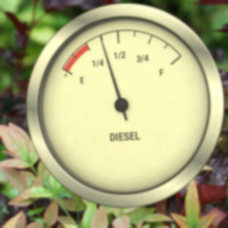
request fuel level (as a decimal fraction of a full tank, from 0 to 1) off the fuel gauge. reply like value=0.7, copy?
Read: value=0.375
